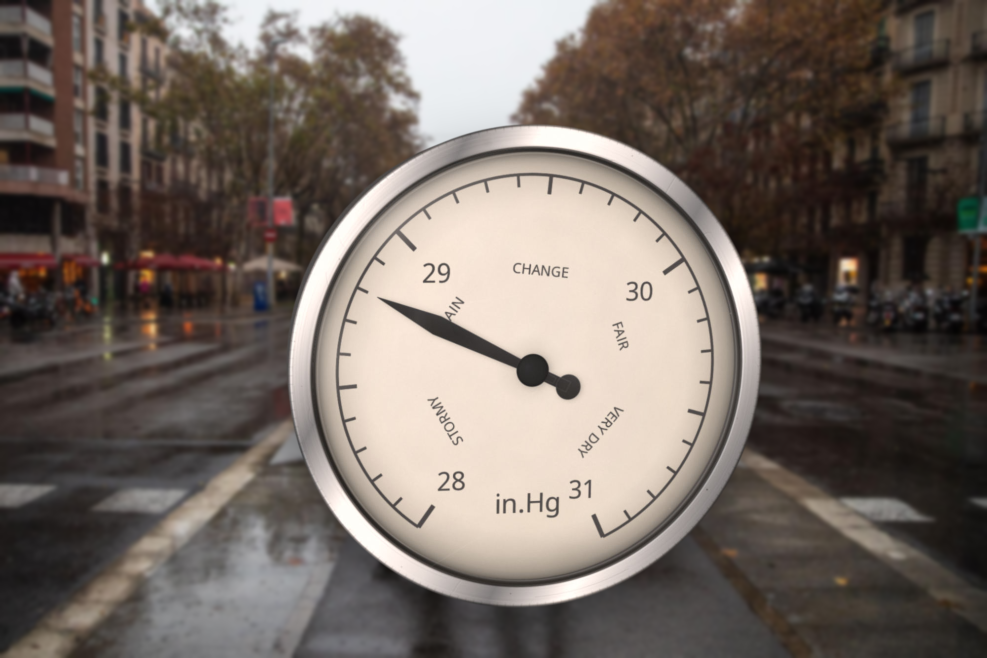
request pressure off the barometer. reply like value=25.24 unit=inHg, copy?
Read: value=28.8 unit=inHg
